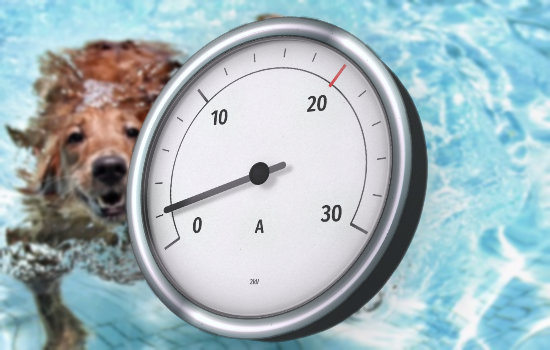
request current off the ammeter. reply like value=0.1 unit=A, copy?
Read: value=2 unit=A
